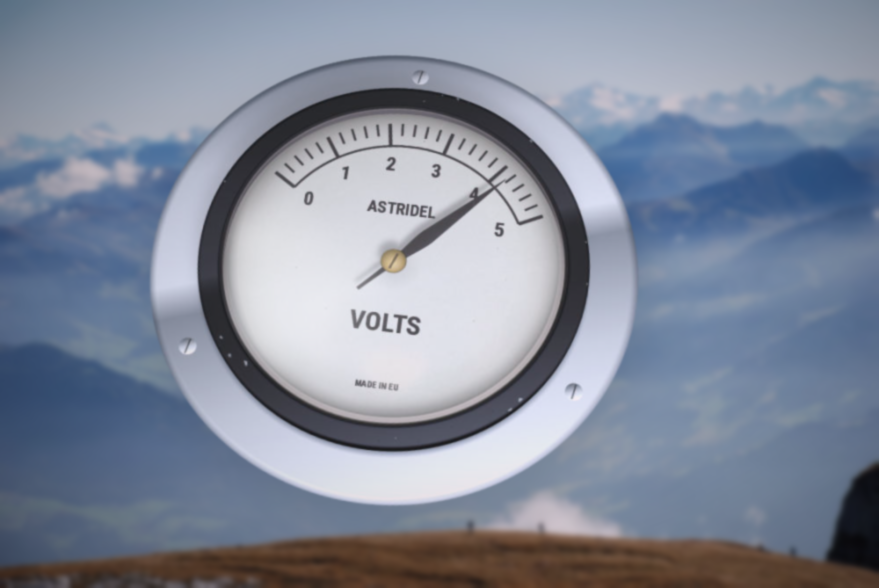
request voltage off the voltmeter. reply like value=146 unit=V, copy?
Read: value=4.2 unit=V
